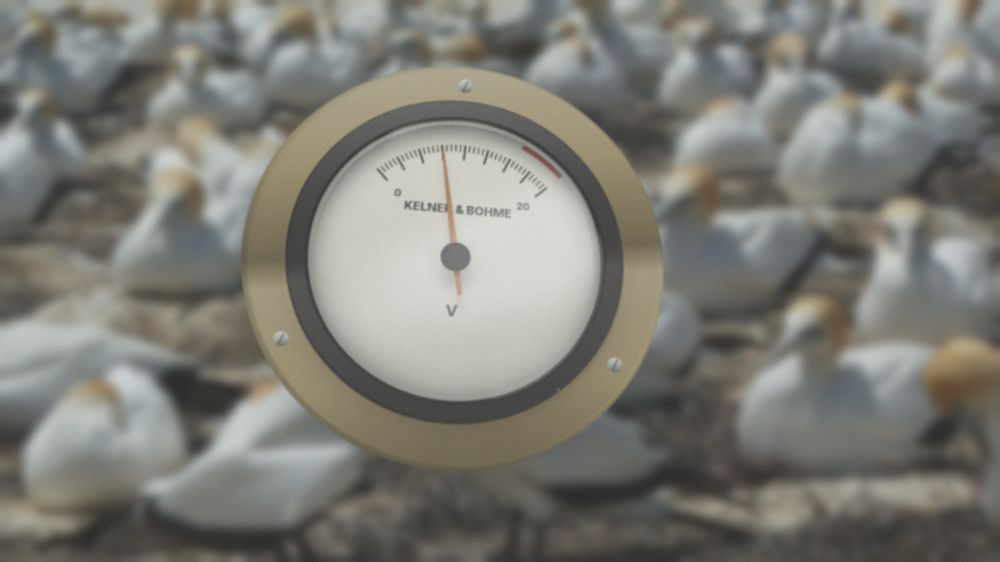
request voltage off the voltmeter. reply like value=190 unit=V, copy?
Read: value=7.5 unit=V
